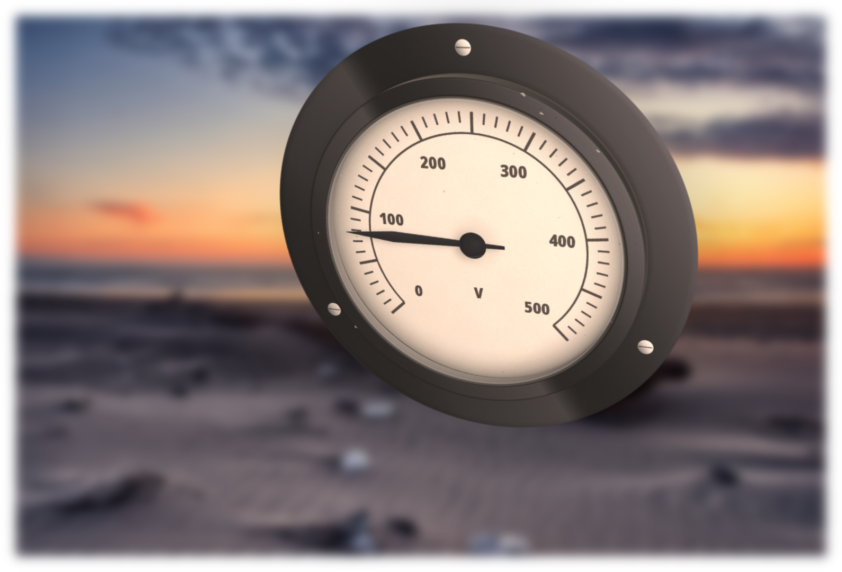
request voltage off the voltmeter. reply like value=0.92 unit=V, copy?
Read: value=80 unit=V
